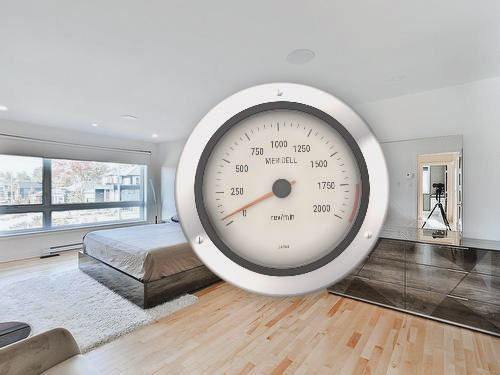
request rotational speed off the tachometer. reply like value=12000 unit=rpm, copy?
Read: value=50 unit=rpm
